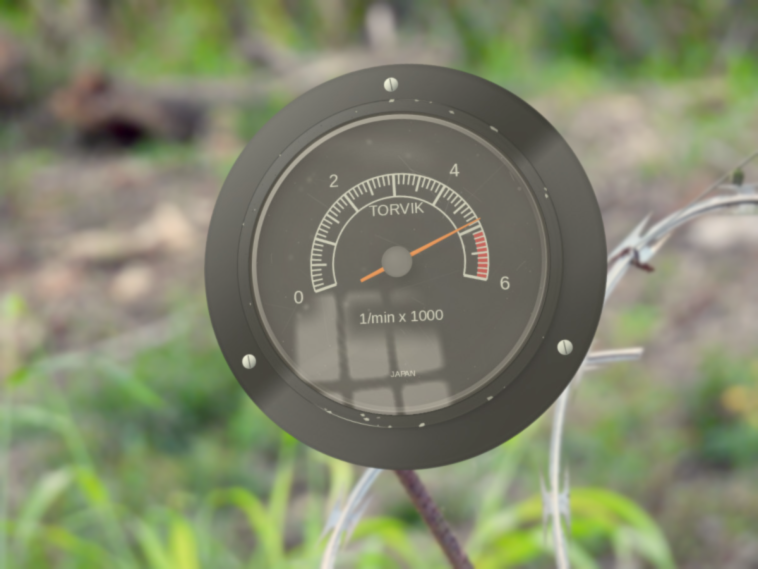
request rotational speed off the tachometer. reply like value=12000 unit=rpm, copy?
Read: value=4900 unit=rpm
